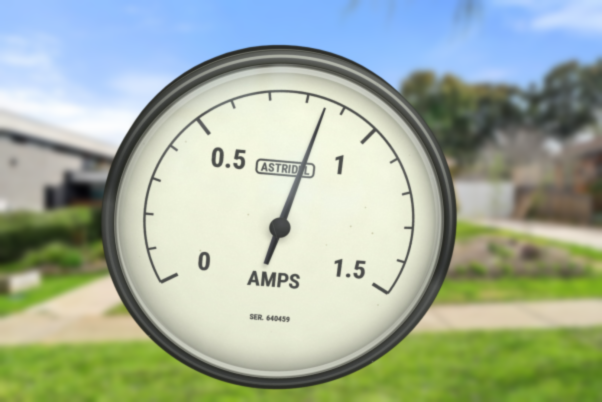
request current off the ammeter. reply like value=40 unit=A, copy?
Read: value=0.85 unit=A
